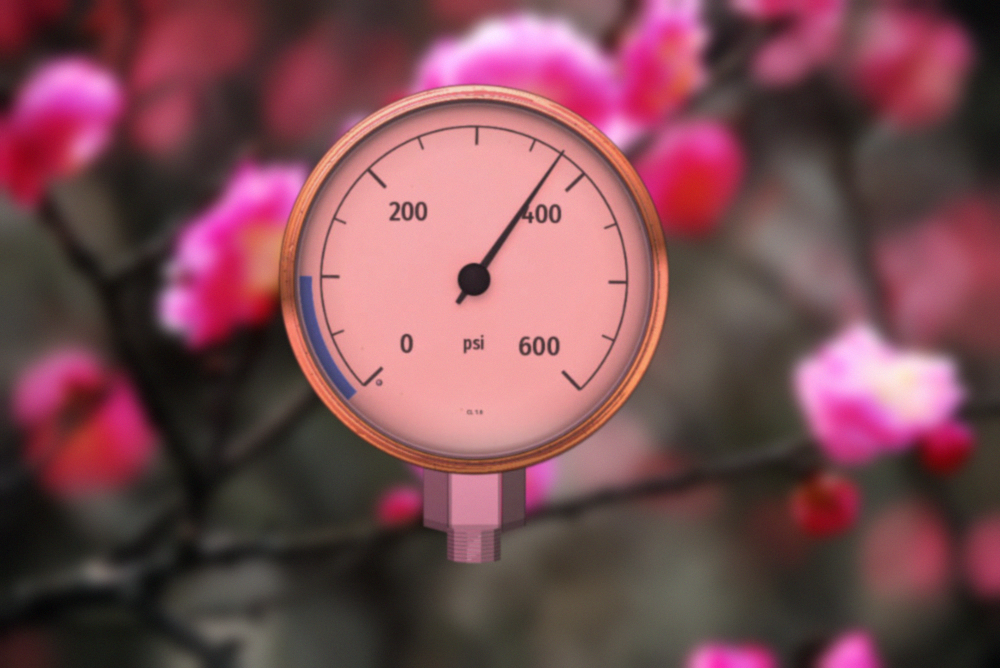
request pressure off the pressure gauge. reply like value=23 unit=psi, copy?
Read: value=375 unit=psi
